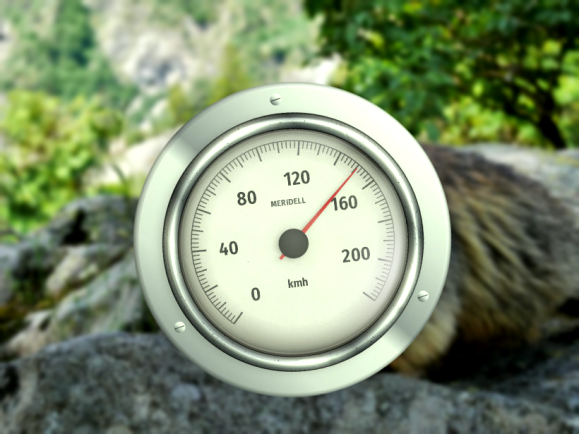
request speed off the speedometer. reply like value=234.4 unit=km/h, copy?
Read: value=150 unit=km/h
